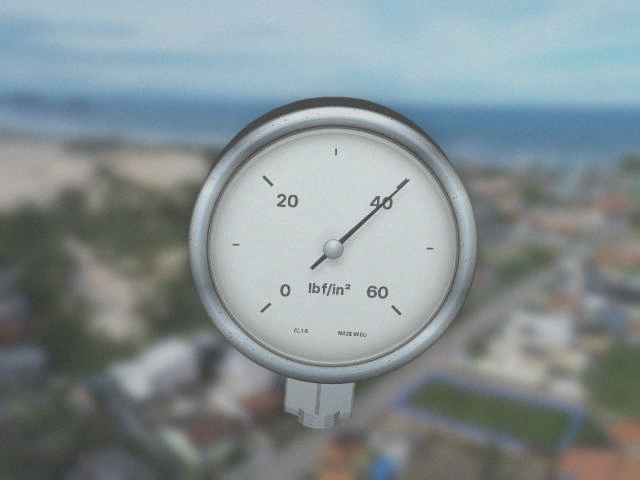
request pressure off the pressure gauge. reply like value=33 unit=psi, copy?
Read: value=40 unit=psi
